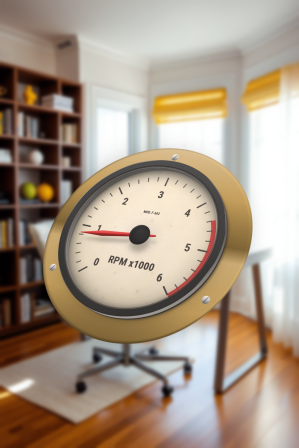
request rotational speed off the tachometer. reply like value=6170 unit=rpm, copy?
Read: value=800 unit=rpm
